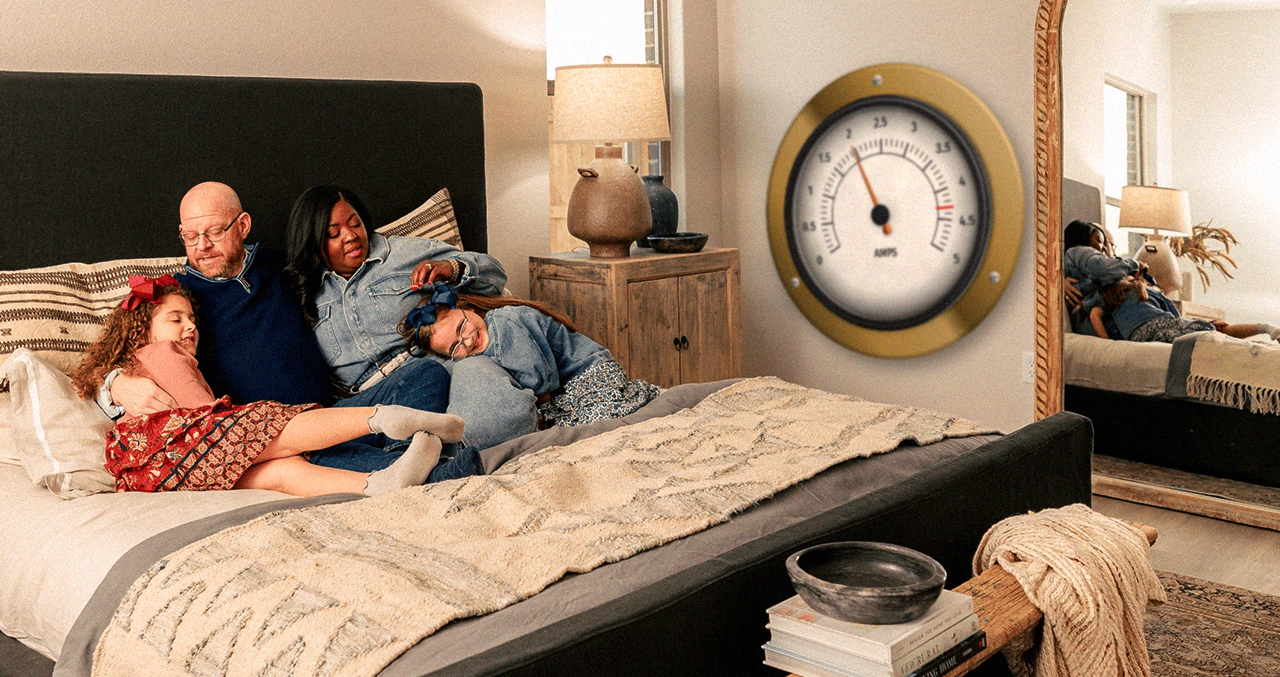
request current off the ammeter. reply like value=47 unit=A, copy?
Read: value=2 unit=A
